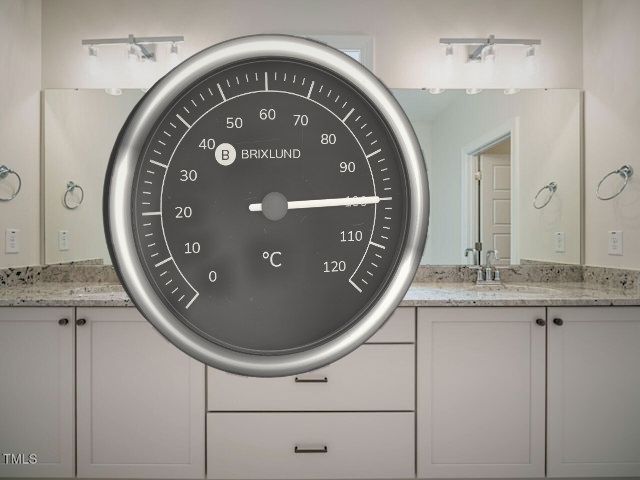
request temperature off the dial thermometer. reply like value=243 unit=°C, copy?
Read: value=100 unit=°C
